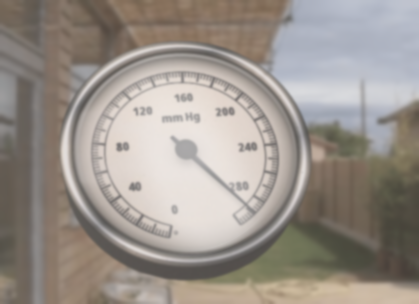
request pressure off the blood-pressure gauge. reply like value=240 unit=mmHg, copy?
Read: value=290 unit=mmHg
